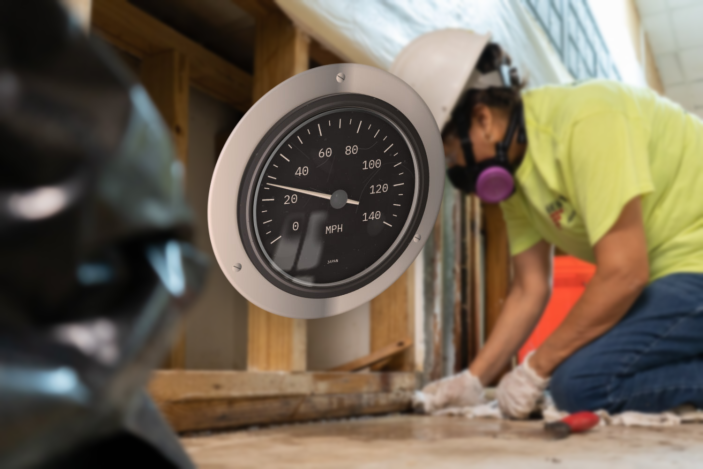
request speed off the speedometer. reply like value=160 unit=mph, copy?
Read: value=27.5 unit=mph
